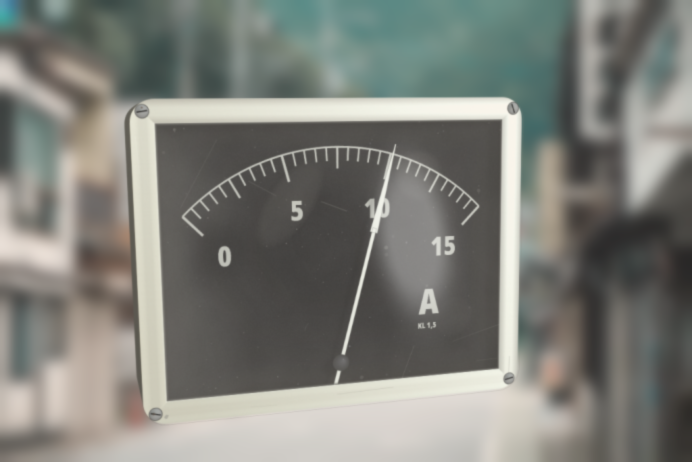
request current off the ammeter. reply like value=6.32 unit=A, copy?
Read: value=10 unit=A
